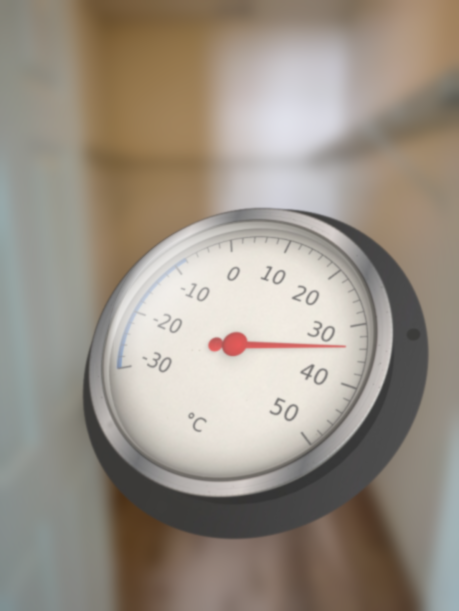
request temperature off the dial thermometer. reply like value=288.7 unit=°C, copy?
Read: value=34 unit=°C
